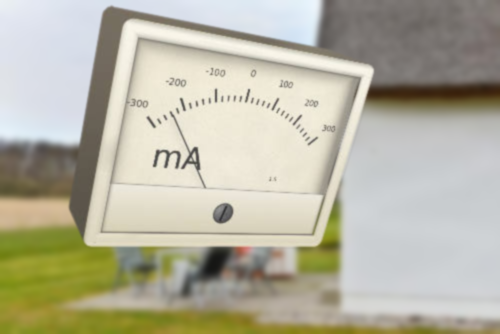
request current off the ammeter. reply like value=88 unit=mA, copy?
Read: value=-240 unit=mA
